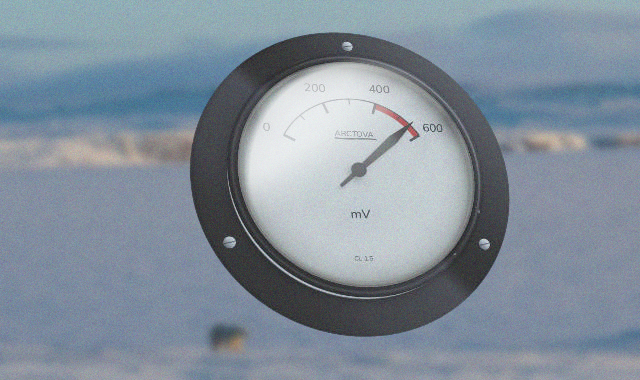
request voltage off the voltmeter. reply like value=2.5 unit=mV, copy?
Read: value=550 unit=mV
